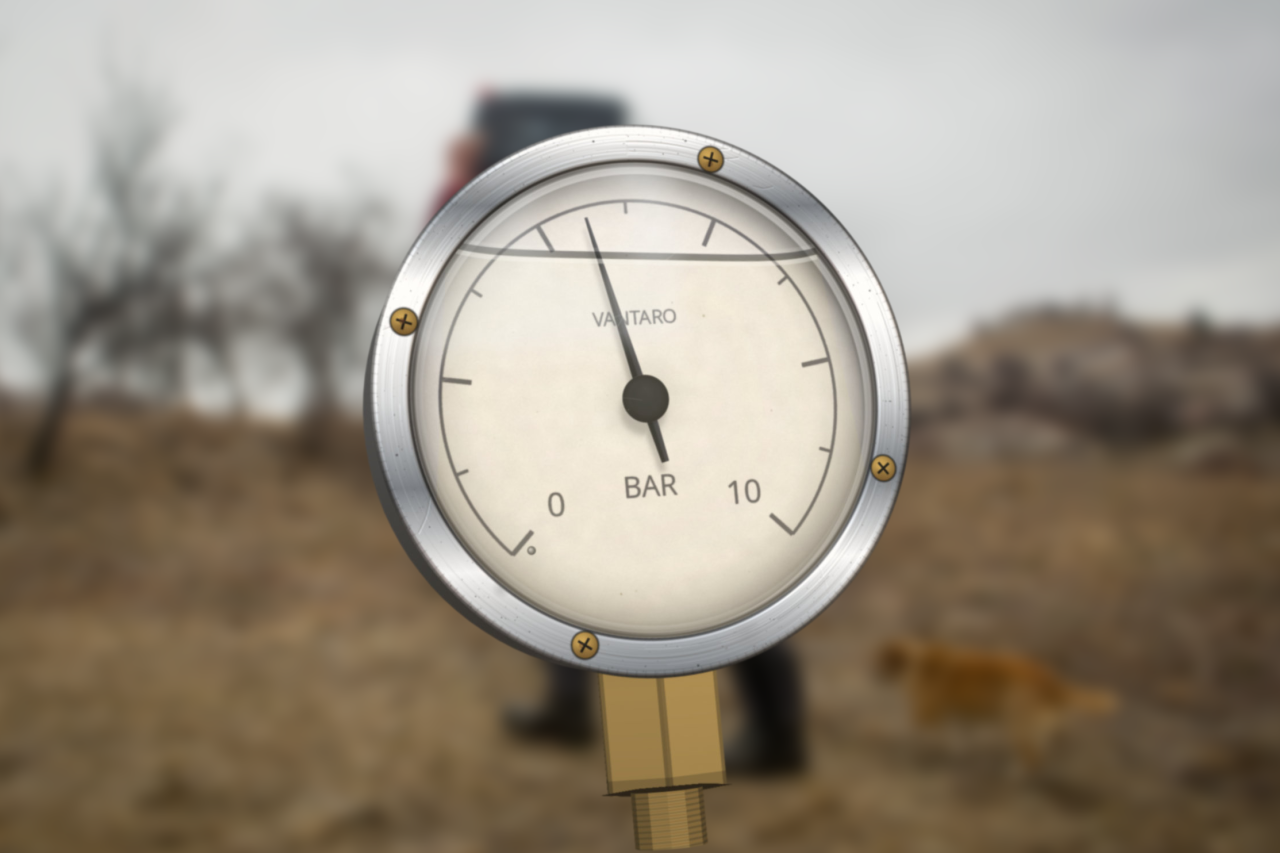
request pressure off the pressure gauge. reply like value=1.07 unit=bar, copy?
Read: value=4.5 unit=bar
